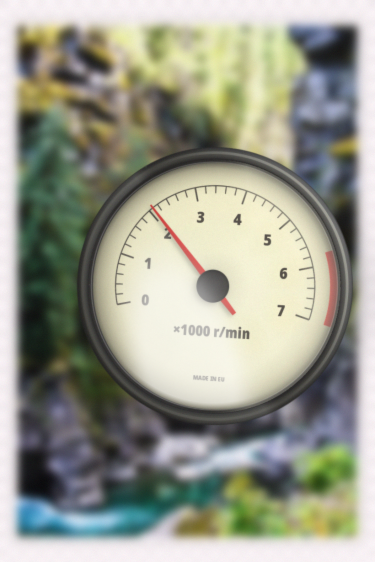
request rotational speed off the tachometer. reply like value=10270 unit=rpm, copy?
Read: value=2100 unit=rpm
